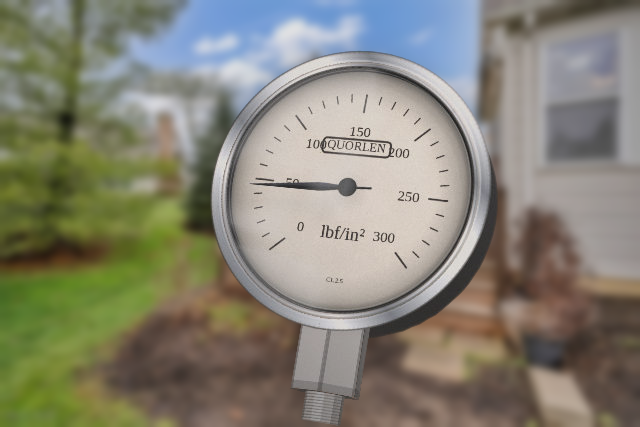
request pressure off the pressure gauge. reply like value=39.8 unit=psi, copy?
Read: value=45 unit=psi
